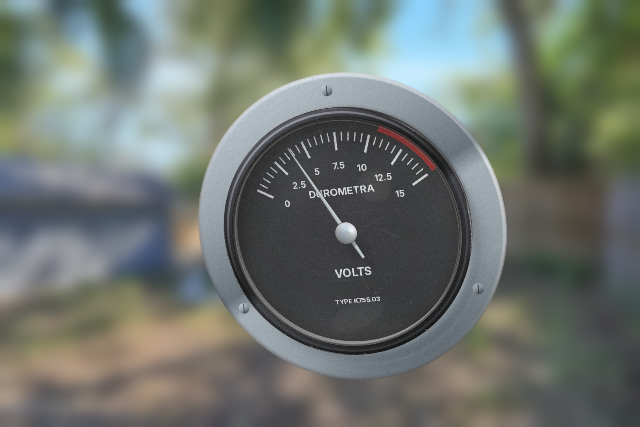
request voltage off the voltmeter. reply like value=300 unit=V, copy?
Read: value=4 unit=V
